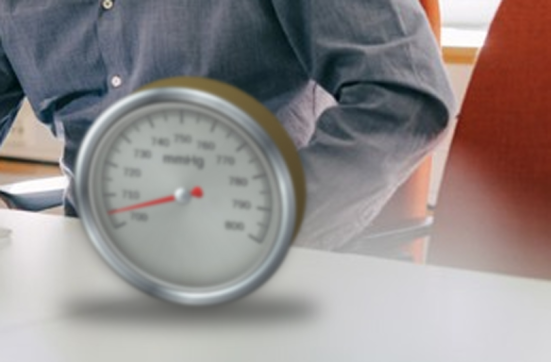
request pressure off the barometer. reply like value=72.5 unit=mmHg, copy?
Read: value=705 unit=mmHg
